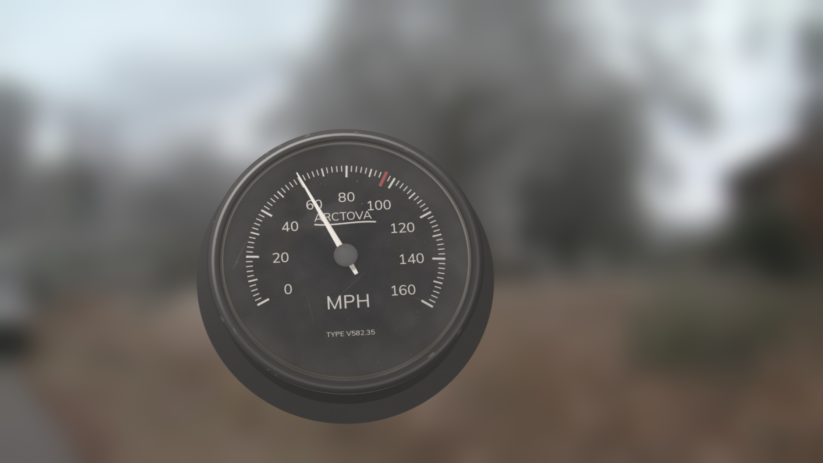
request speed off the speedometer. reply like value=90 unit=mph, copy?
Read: value=60 unit=mph
